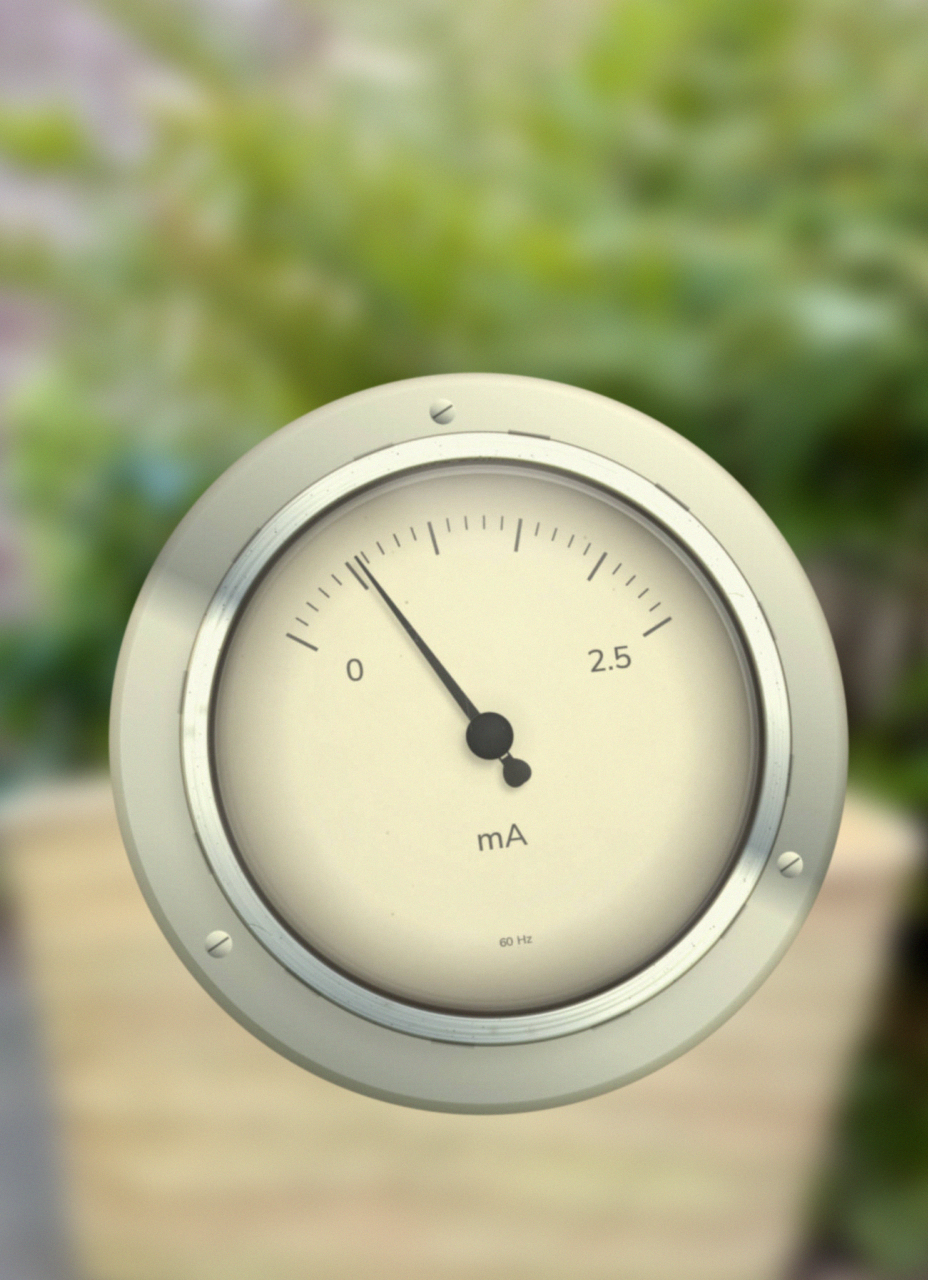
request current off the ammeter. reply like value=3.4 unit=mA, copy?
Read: value=0.55 unit=mA
